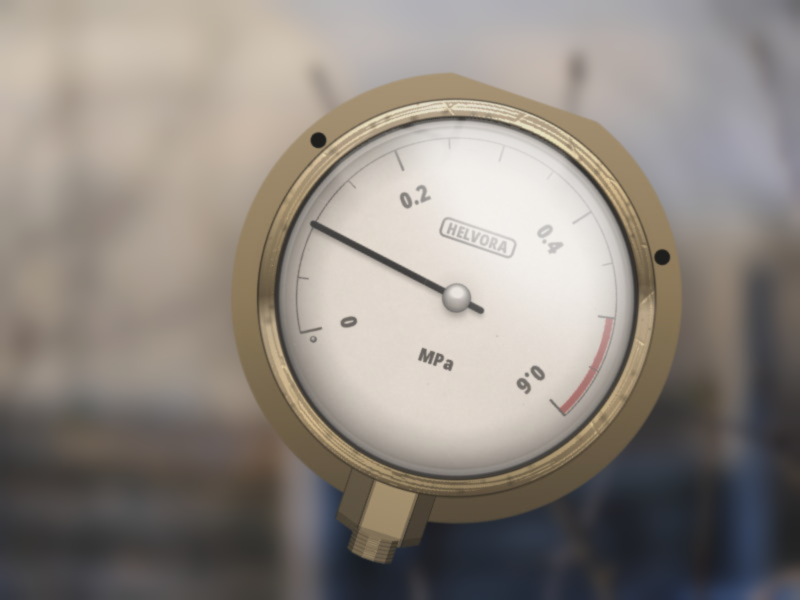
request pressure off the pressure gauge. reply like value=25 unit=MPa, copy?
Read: value=0.1 unit=MPa
